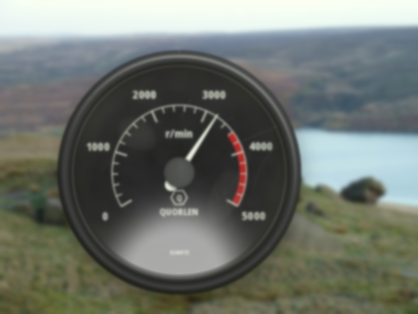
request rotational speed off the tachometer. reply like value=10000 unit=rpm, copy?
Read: value=3200 unit=rpm
